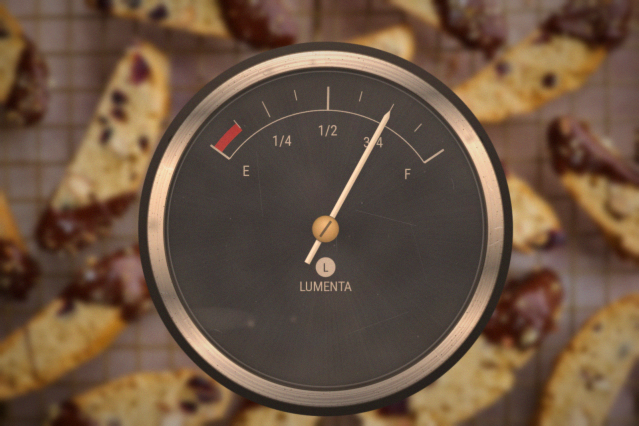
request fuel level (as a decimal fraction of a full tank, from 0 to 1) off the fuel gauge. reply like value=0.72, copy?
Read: value=0.75
